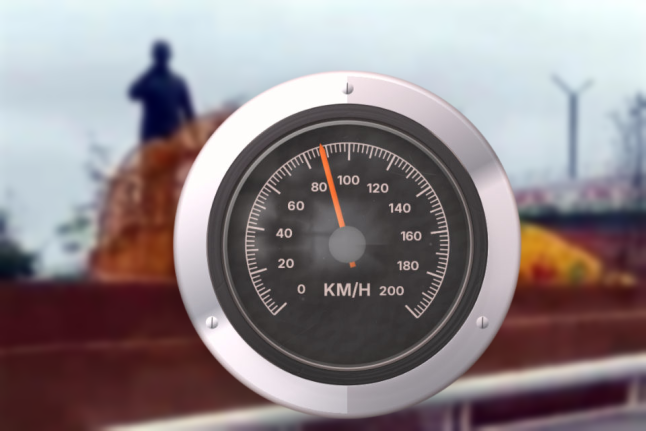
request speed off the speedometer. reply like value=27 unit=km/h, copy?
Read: value=88 unit=km/h
